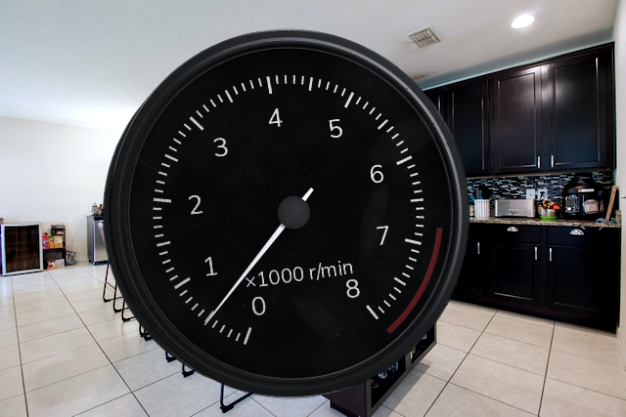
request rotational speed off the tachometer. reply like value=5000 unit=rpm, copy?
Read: value=500 unit=rpm
